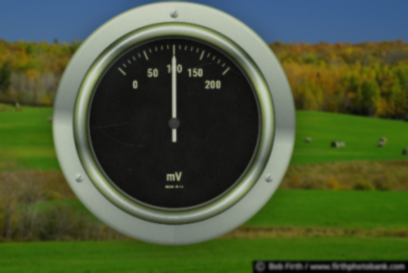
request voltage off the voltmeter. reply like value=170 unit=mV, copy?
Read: value=100 unit=mV
